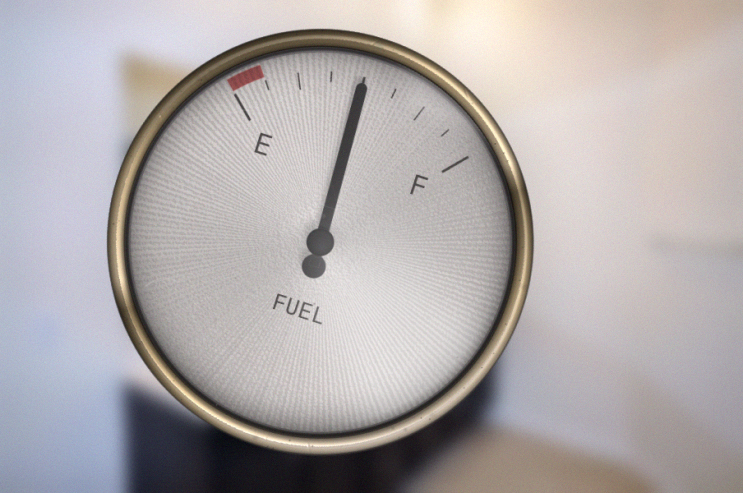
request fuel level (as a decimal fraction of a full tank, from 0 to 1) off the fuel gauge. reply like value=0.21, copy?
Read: value=0.5
